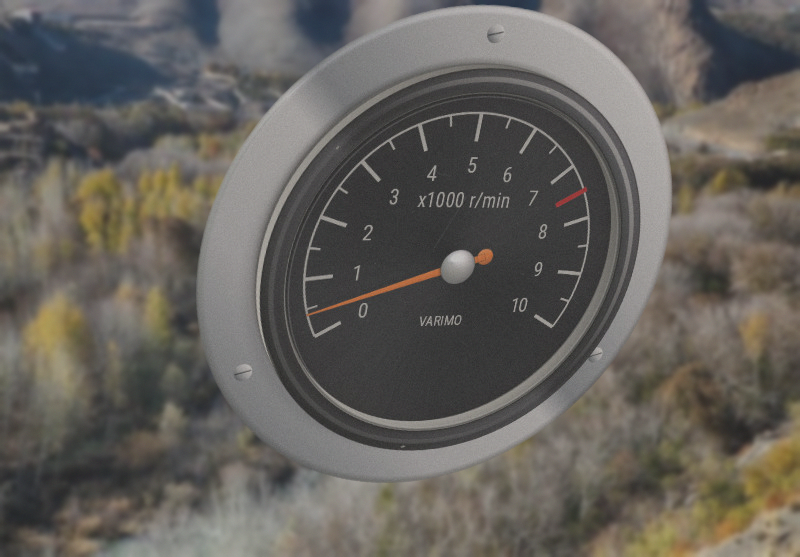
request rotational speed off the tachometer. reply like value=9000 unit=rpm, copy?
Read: value=500 unit=rpm
